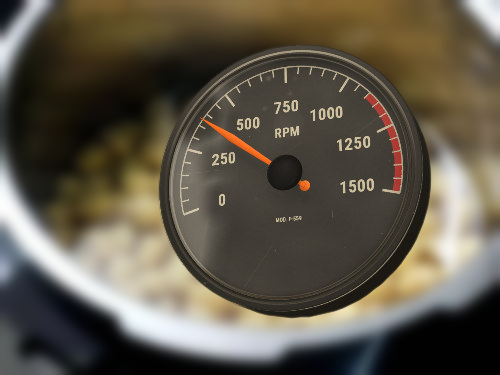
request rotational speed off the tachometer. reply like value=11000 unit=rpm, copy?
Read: value=375 unit=rpm
